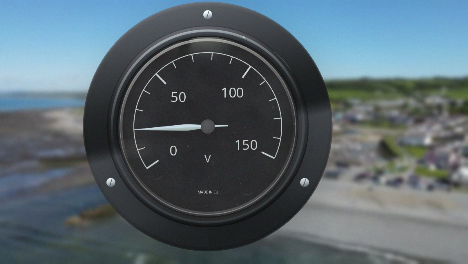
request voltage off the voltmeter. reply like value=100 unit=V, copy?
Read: value=20 unit=V
